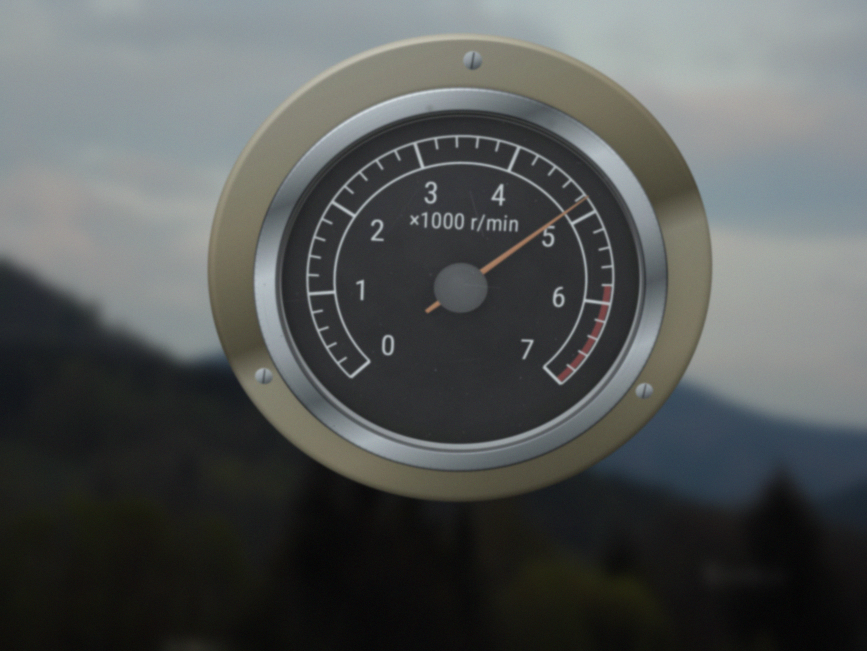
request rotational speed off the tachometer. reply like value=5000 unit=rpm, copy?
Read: value=4800 unit=rpm
